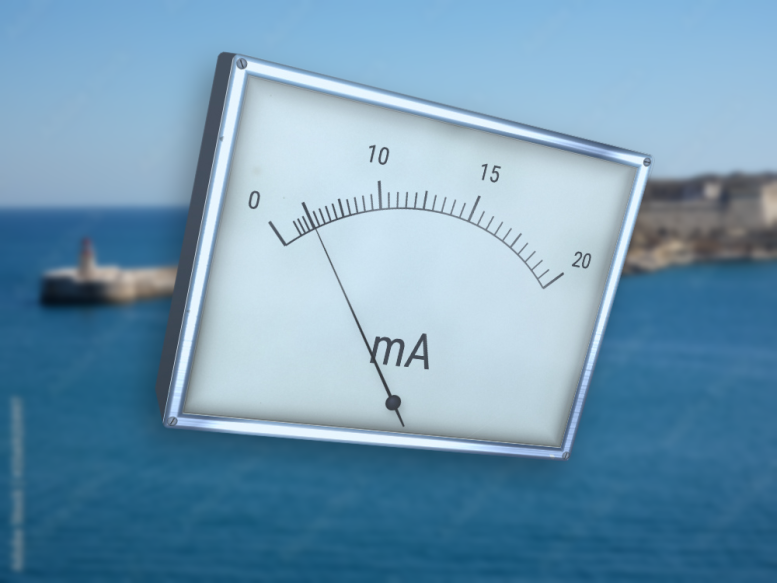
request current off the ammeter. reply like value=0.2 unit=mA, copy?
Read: value=5 unit=mA
